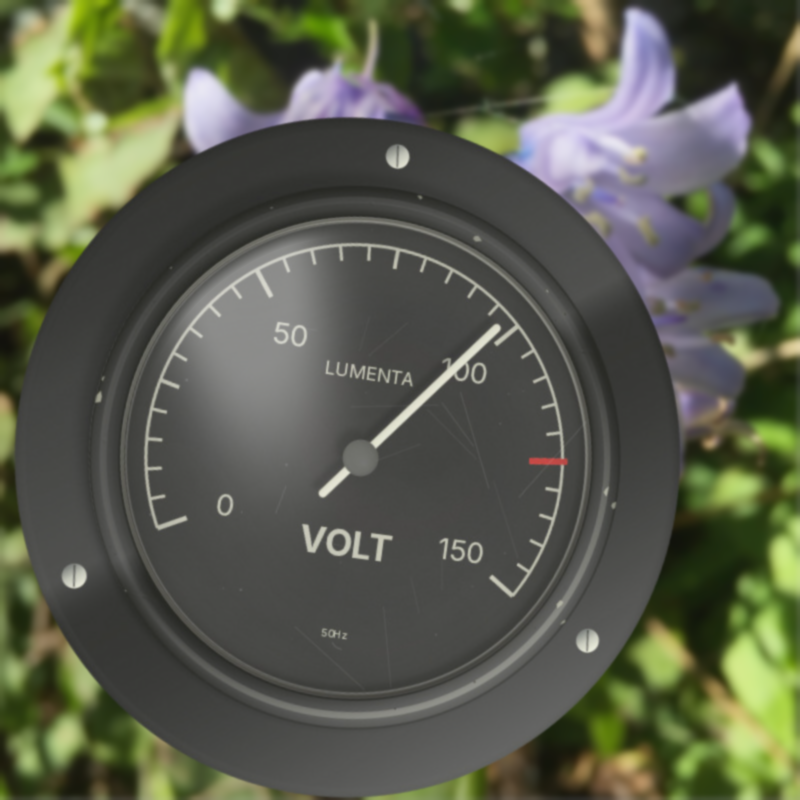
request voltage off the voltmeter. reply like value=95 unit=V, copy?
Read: value=97.5 unit=V
